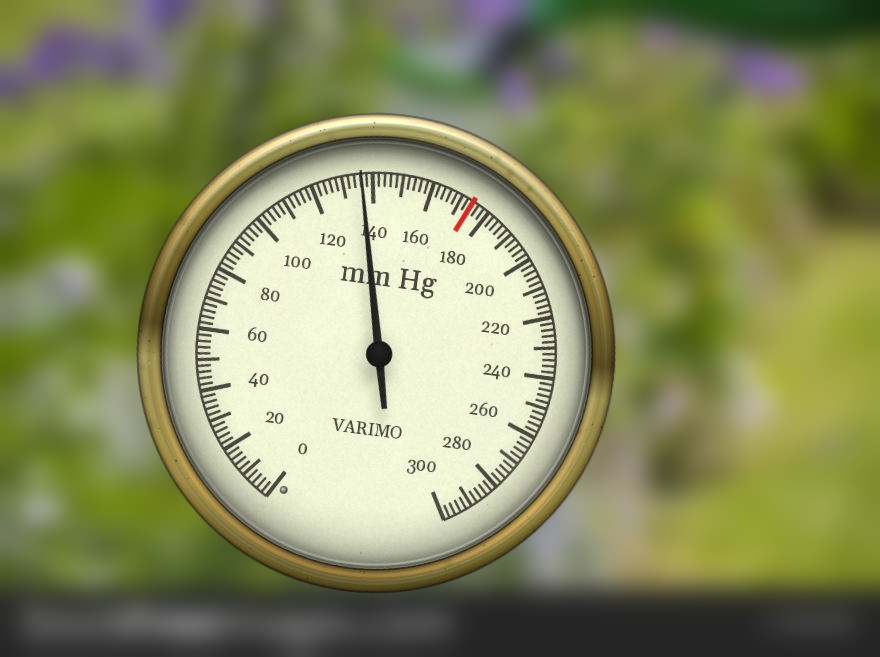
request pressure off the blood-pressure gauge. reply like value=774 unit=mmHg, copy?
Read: value=136 unit=mmHg
